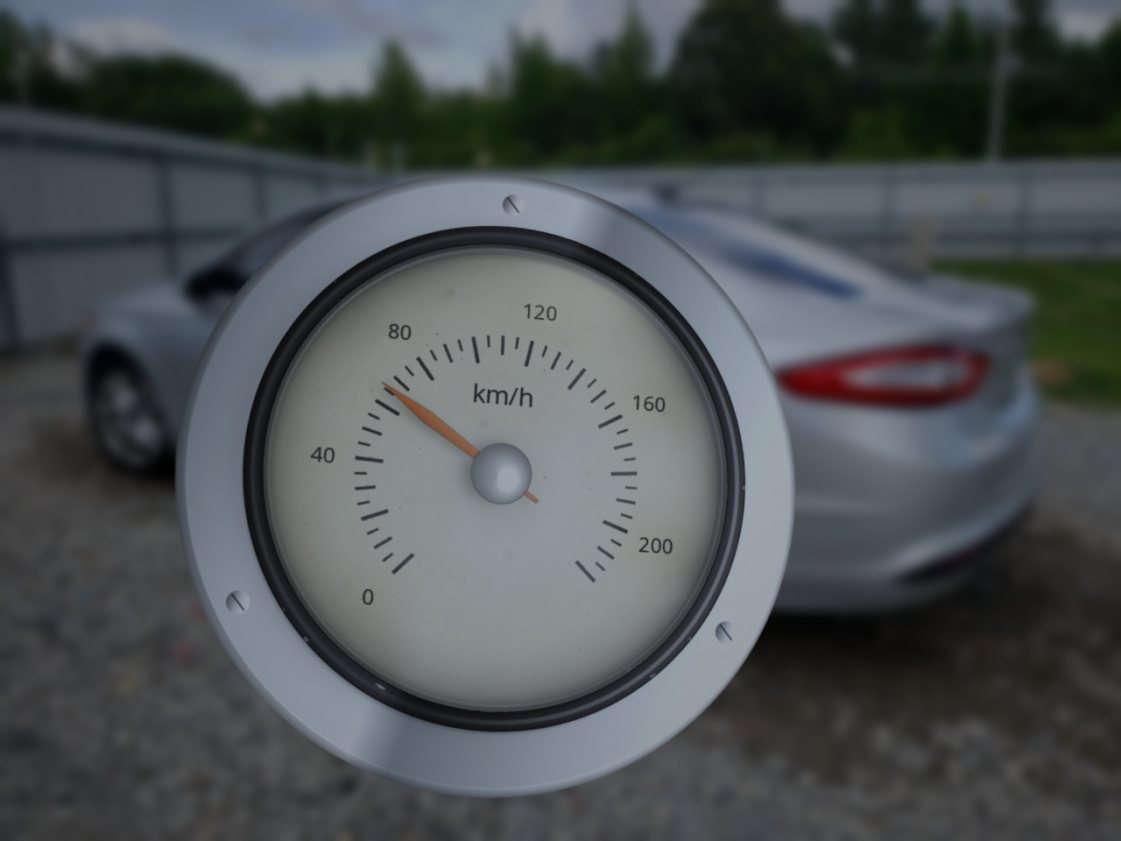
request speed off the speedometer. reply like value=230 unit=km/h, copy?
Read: value=65 unit=km/h
